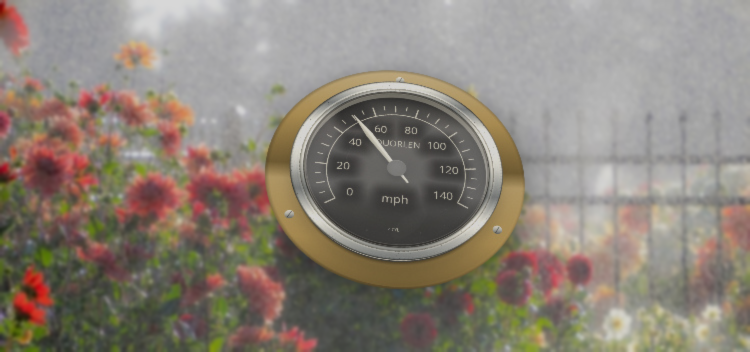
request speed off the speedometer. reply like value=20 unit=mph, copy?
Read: value=50 unit=mph
